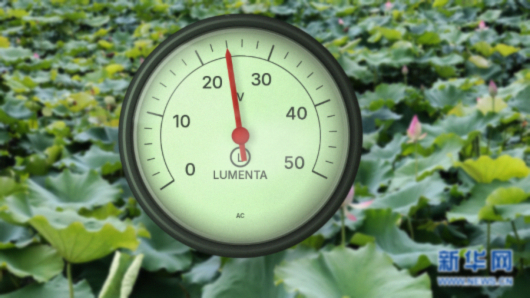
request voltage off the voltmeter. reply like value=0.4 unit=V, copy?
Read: value=24 unit=V
